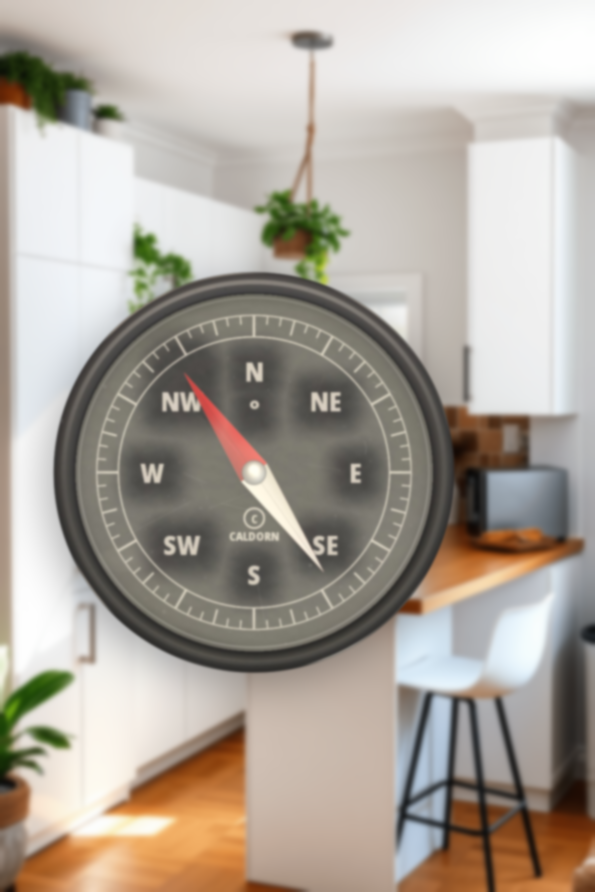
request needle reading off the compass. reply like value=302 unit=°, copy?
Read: value=325 unit=°
